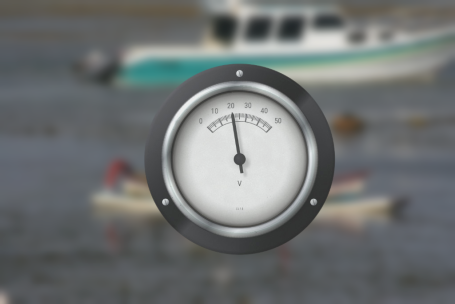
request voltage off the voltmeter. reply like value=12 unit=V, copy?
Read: value=20 unit=V
